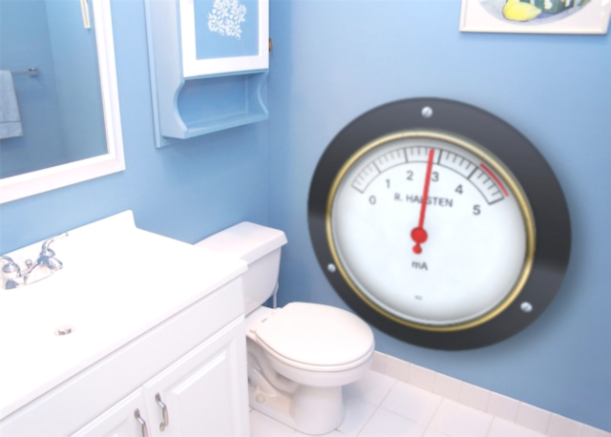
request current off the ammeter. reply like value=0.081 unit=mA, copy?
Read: value=2.8 unit=mA
